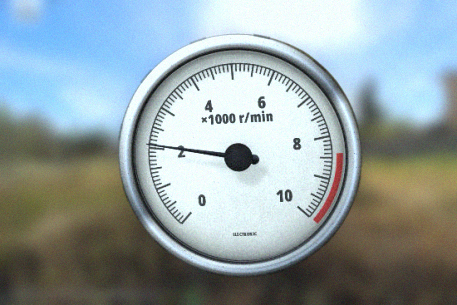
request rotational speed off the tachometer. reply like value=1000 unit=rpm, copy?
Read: value=2100 unit=rpm
